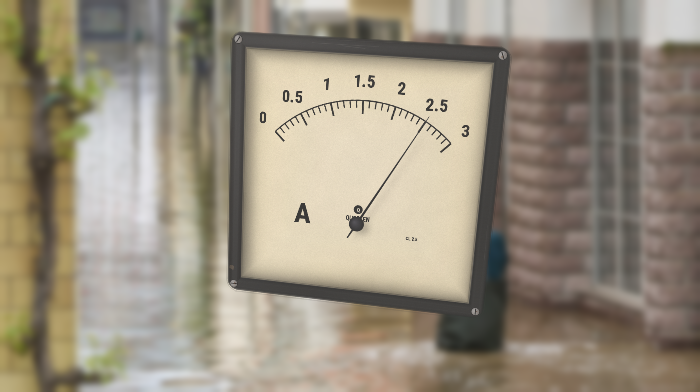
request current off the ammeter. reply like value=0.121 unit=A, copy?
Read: value=2.5 unit=A
